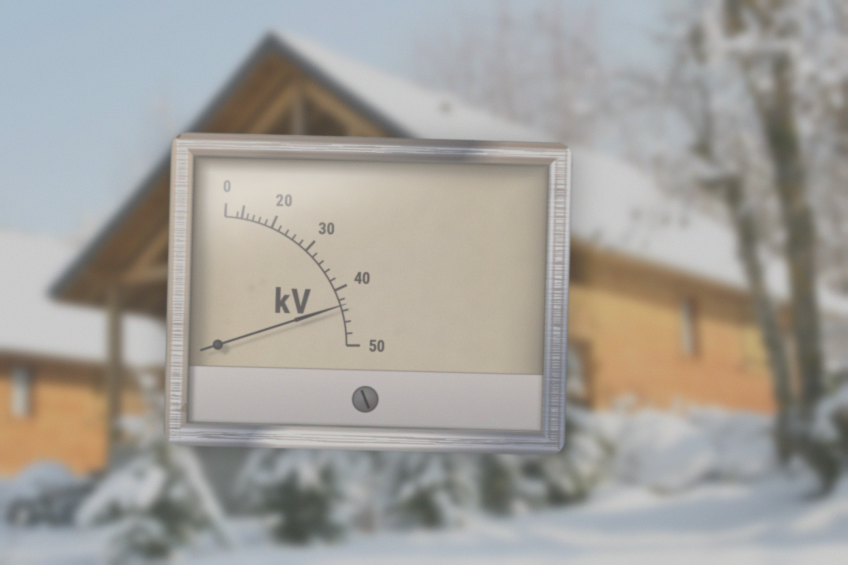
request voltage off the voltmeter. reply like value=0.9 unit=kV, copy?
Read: value=43 unit=kV
